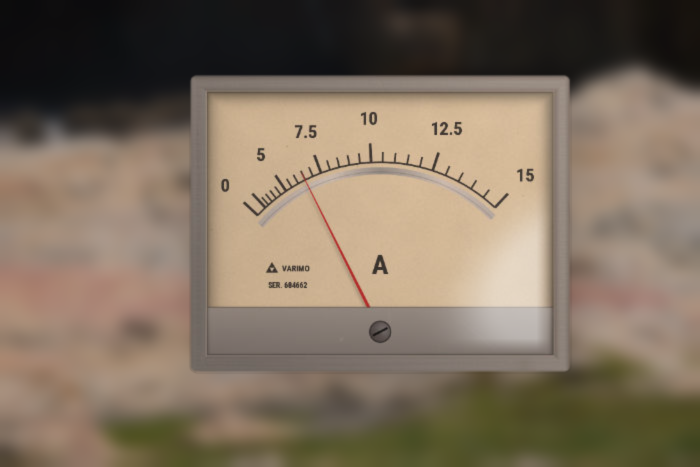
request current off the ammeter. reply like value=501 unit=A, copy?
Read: value=6.5 unit=A
